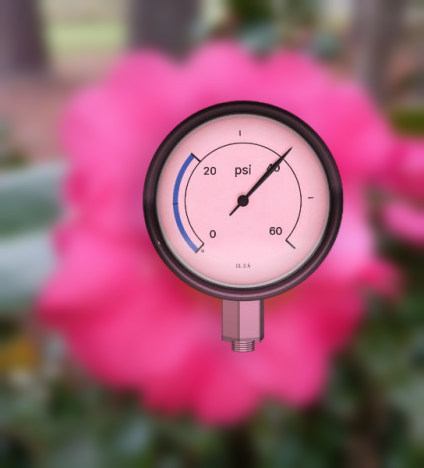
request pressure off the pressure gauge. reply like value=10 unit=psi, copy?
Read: value=40 unit=psi
